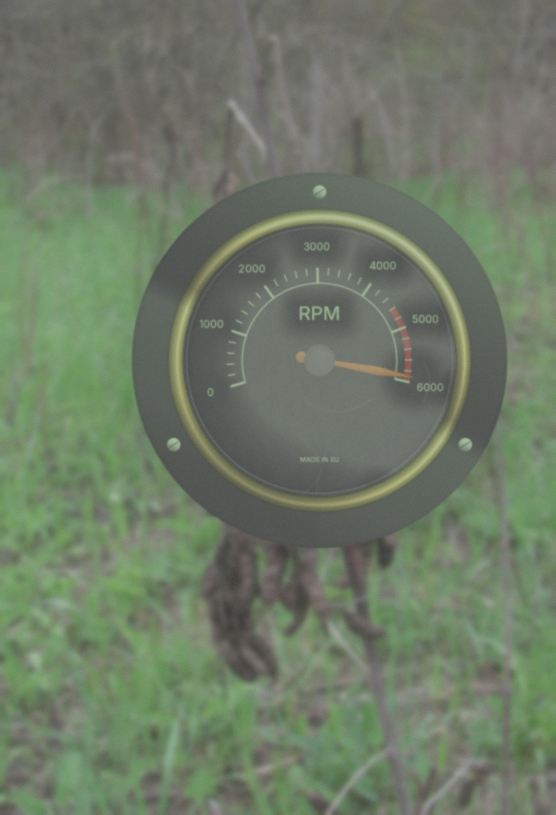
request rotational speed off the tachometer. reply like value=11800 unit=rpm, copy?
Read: value=5900 unit=rpm
